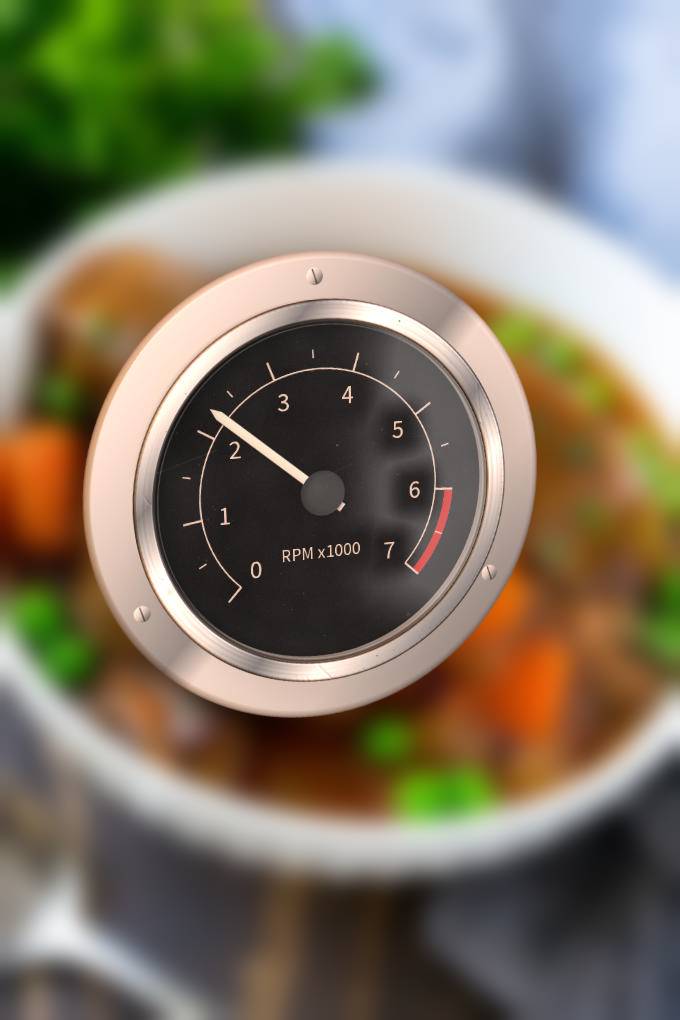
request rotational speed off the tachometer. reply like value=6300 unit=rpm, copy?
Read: value=2250 unit=rpm
